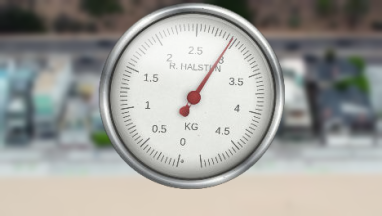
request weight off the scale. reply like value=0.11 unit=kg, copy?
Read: value=2.95 unit=kg
